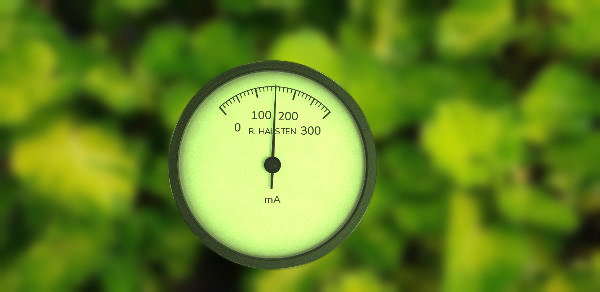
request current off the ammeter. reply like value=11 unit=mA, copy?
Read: value=150 unit=mA
